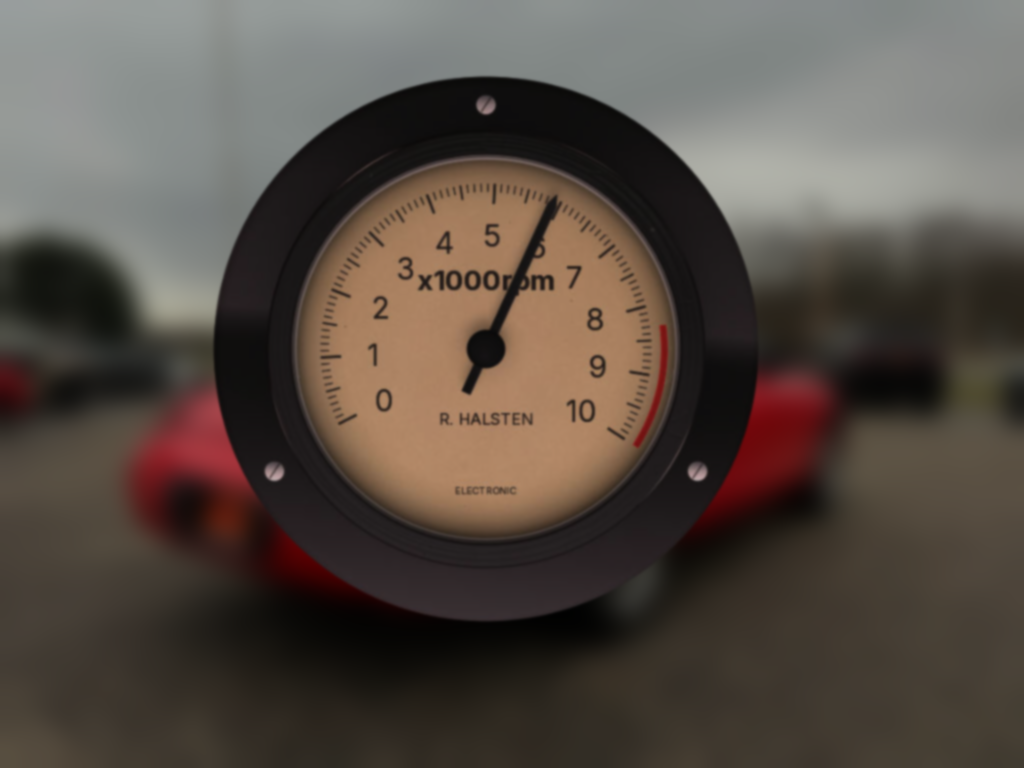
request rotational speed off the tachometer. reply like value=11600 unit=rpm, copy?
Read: value=5900 unit=rpm
